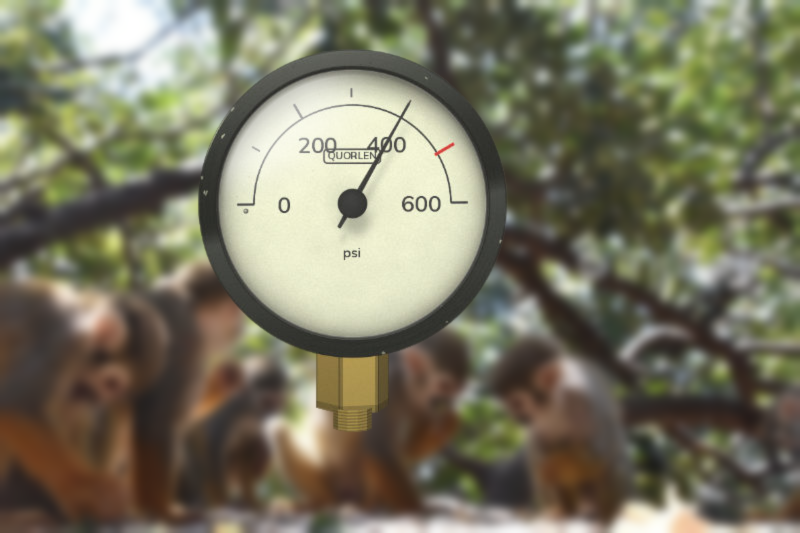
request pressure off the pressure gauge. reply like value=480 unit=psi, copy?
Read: value=400 unit=psi
